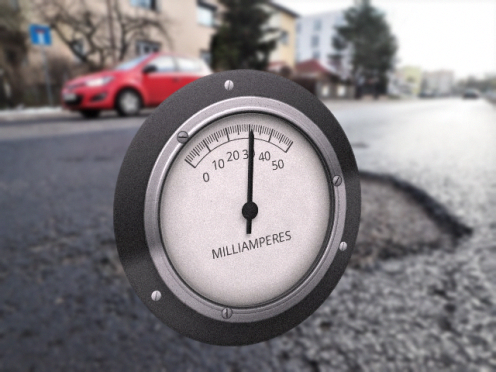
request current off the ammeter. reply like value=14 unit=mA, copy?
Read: value=30 unit=mA
